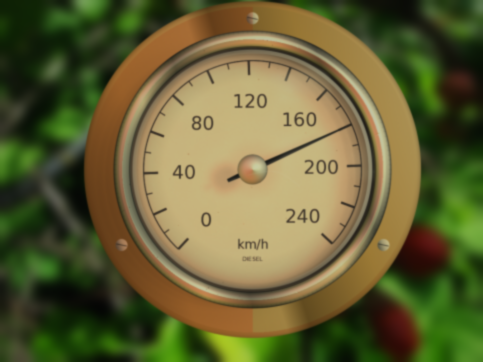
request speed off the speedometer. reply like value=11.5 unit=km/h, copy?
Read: value=180 unit=km/h
